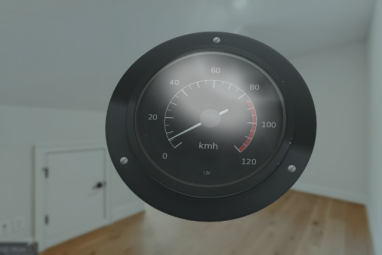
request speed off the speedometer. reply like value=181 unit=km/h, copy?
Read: value=5 unit=km/h
